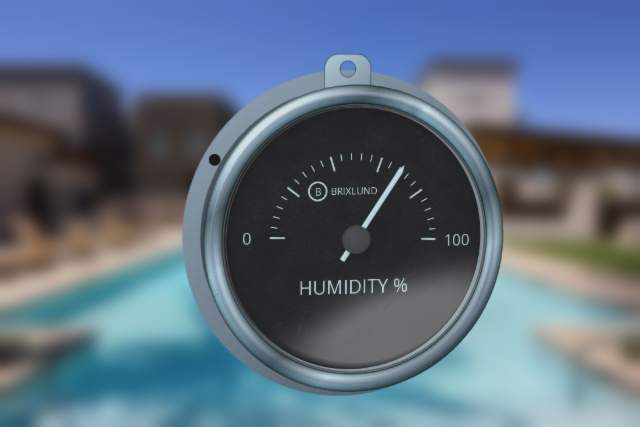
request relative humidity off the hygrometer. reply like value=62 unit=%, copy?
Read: value=68 unit=%
